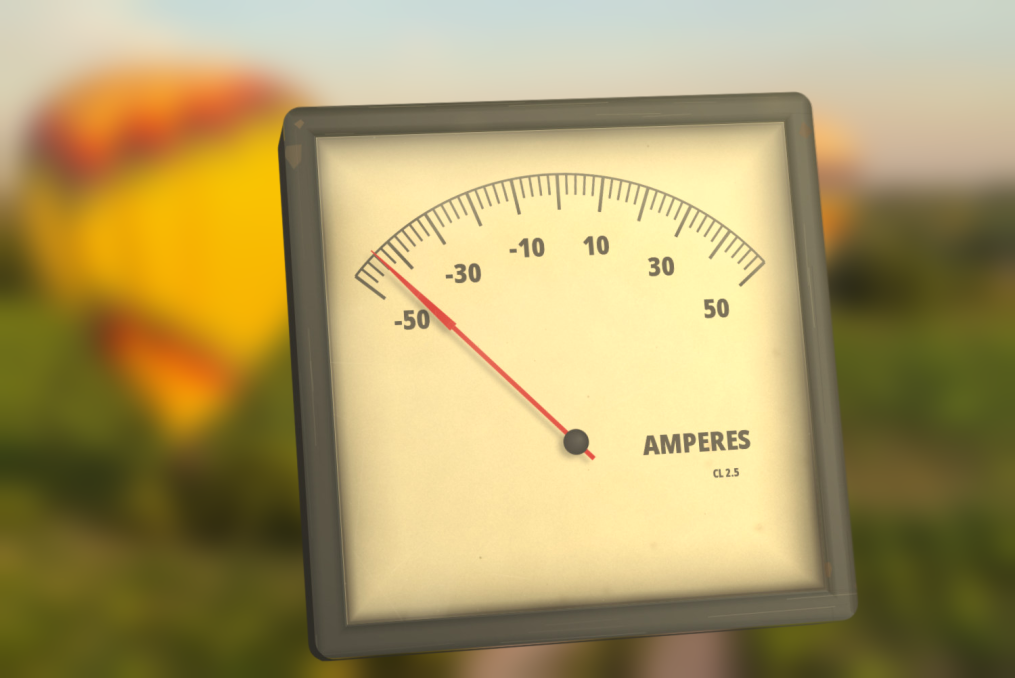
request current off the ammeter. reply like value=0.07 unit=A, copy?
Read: value=-44 unit=A
